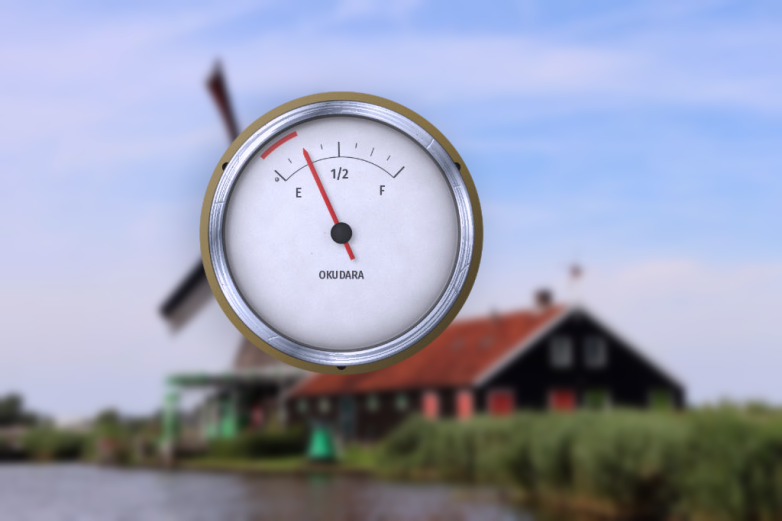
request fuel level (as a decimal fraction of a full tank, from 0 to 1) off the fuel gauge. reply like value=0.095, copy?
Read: value=0.25
